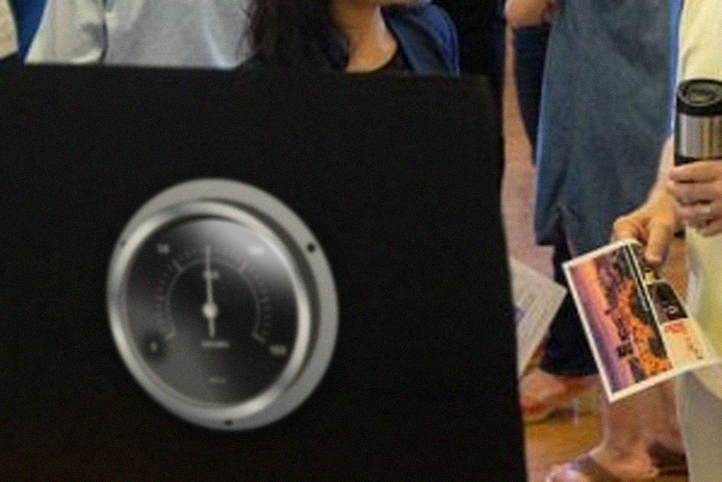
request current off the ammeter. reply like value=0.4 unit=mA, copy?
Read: value=75 unit=mA
